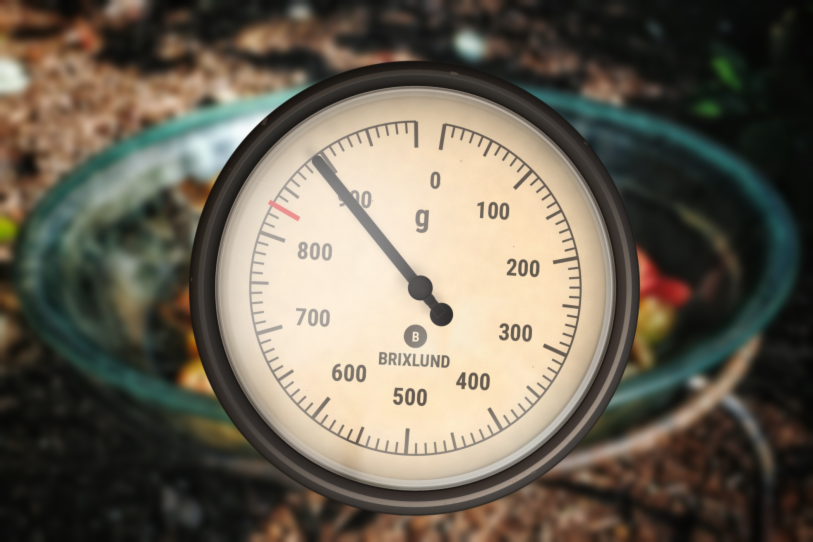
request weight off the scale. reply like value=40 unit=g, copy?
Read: value=890 unit=g
